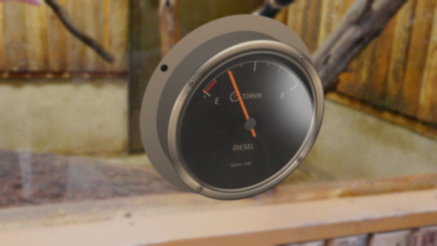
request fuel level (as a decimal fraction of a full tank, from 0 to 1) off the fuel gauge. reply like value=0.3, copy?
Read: value=0.25
